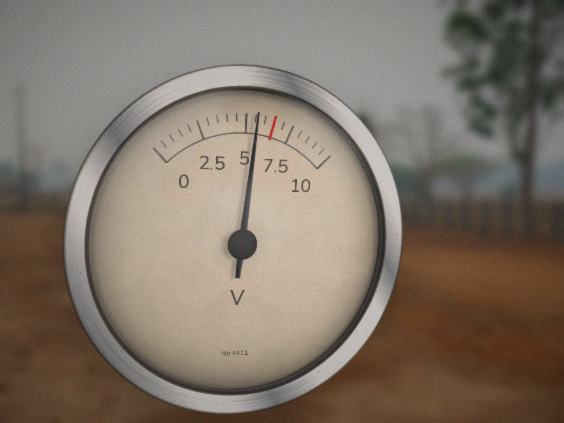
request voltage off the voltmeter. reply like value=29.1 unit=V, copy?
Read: value=5.5 unit=V
